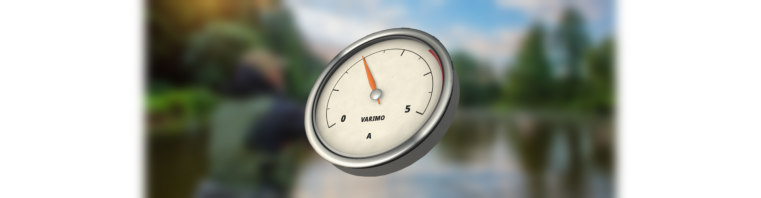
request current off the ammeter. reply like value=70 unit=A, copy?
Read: value=2 unit=A
